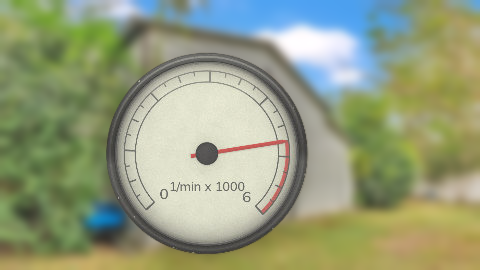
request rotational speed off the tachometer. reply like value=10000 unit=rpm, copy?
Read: value=4750 unit=rpm
